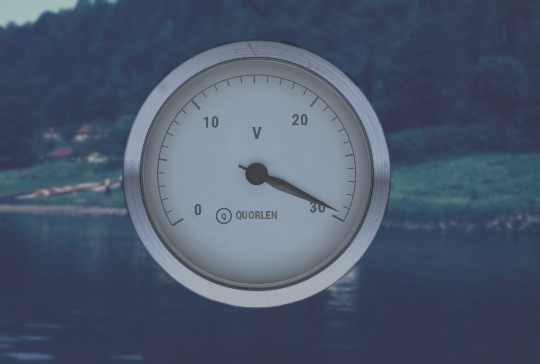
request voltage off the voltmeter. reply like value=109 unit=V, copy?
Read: value=29.5 unit=V
